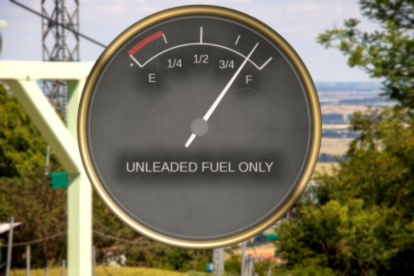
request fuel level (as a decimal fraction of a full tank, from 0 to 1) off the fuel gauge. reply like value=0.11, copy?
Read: value=0.875
